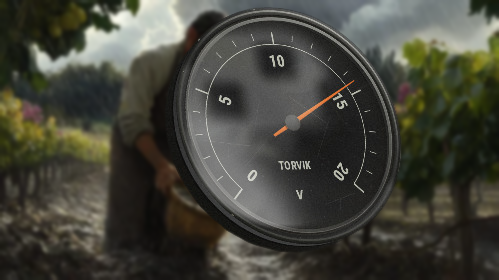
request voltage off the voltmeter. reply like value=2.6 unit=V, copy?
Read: value=14.5 unit=V
